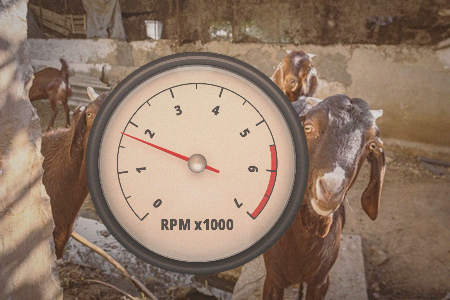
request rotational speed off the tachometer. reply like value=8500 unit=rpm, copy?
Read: value=1750 unit=rpm
